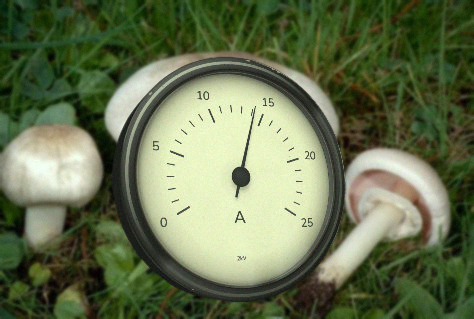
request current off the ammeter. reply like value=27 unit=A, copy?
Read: value=14 unit=A
